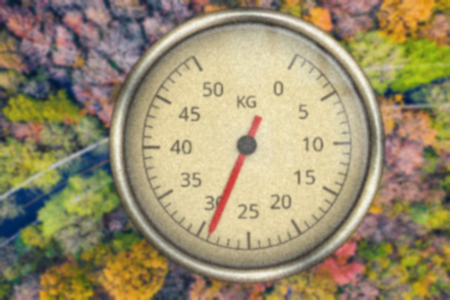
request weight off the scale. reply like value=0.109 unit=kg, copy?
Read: value=29 unit=kg
